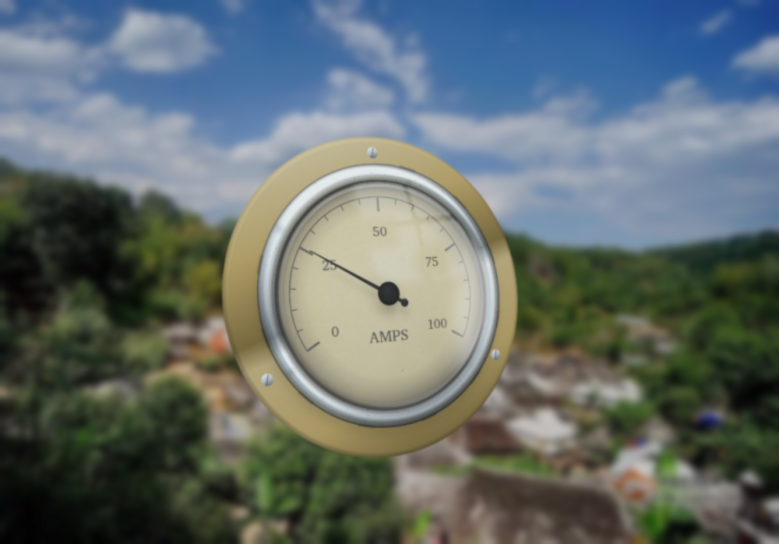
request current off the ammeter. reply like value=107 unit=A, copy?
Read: value=25 unit=A
